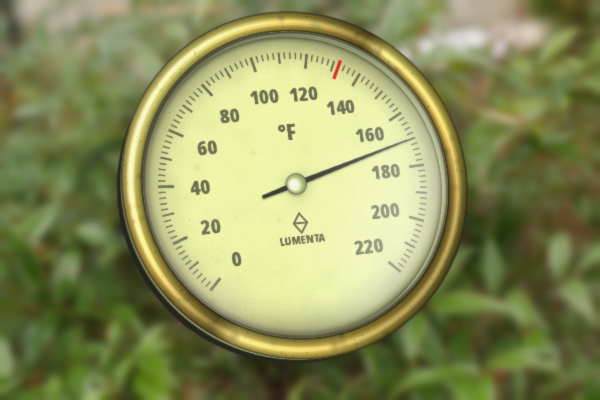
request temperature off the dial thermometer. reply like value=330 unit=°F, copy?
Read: value=170 unit=°F
